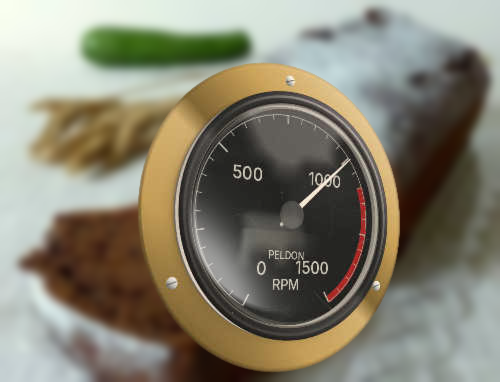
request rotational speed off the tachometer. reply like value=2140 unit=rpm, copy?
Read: value=1000 unit=rpm
